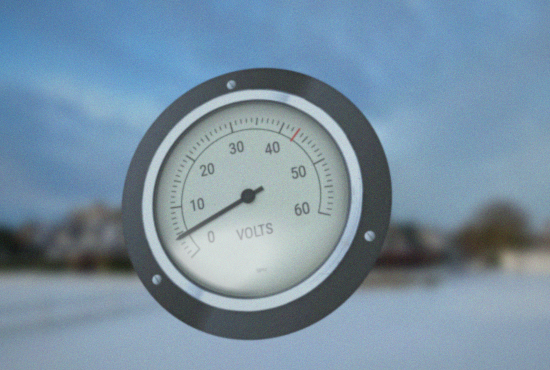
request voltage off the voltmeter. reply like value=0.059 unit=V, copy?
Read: value=4 unit=V
